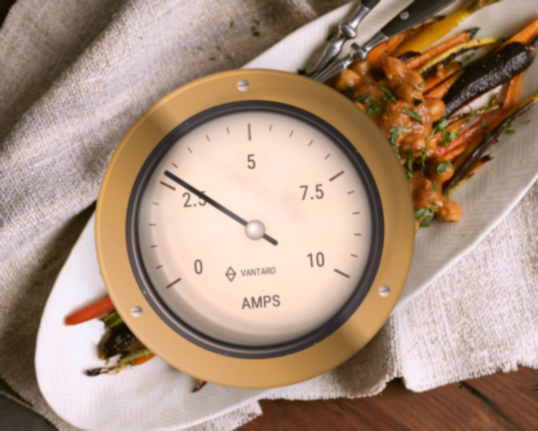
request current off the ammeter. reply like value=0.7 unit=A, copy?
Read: value=2.75 unit=A
